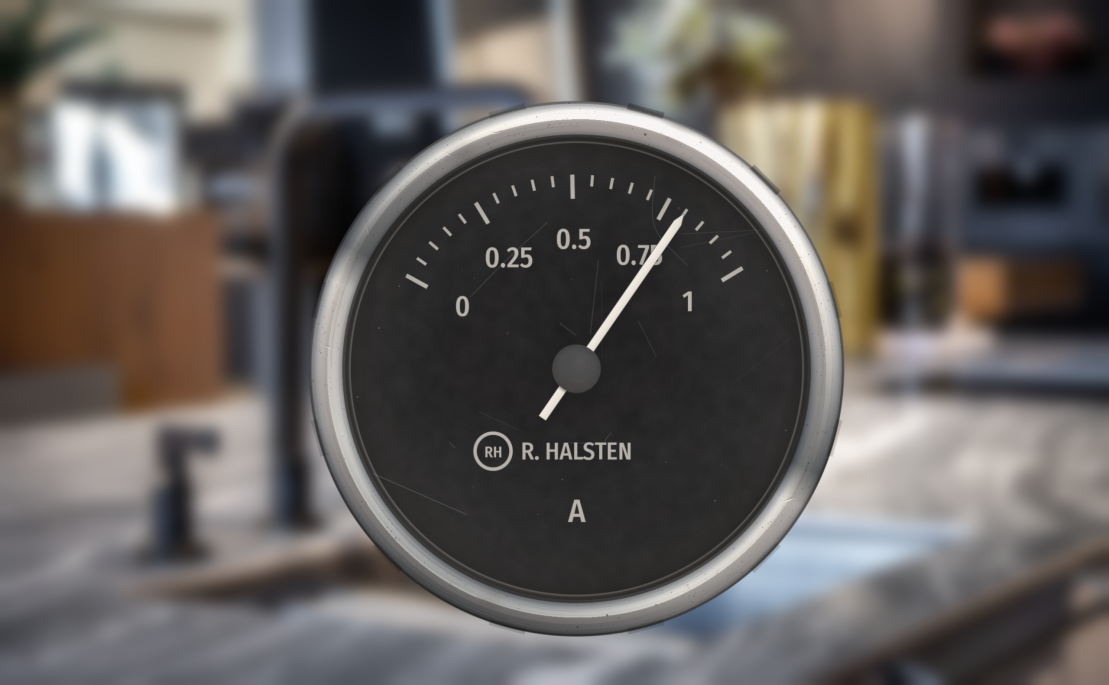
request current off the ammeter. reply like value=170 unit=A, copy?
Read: value=0.8 unit=A
